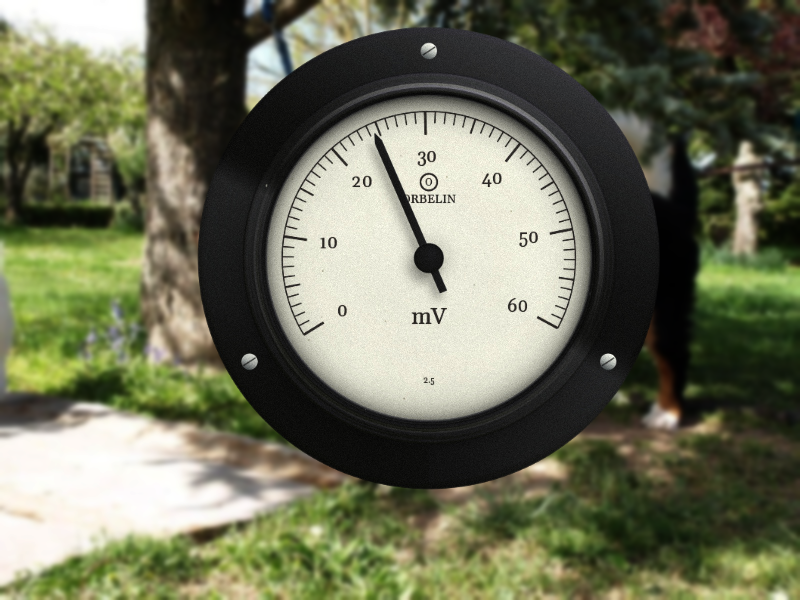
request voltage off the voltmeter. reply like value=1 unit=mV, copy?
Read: value=24.5 unit=mV
